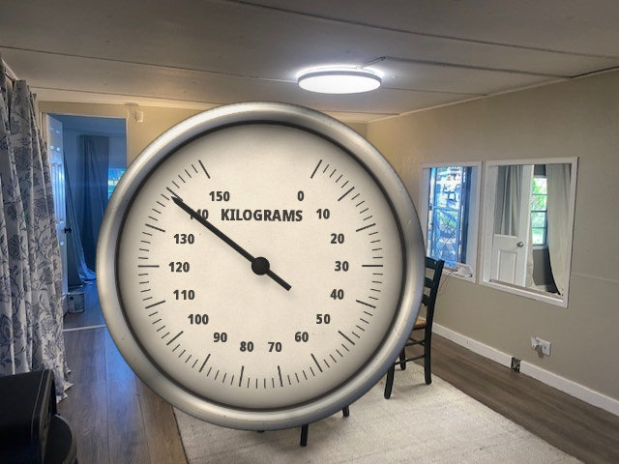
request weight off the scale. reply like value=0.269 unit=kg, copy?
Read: value=139 unit=kg
